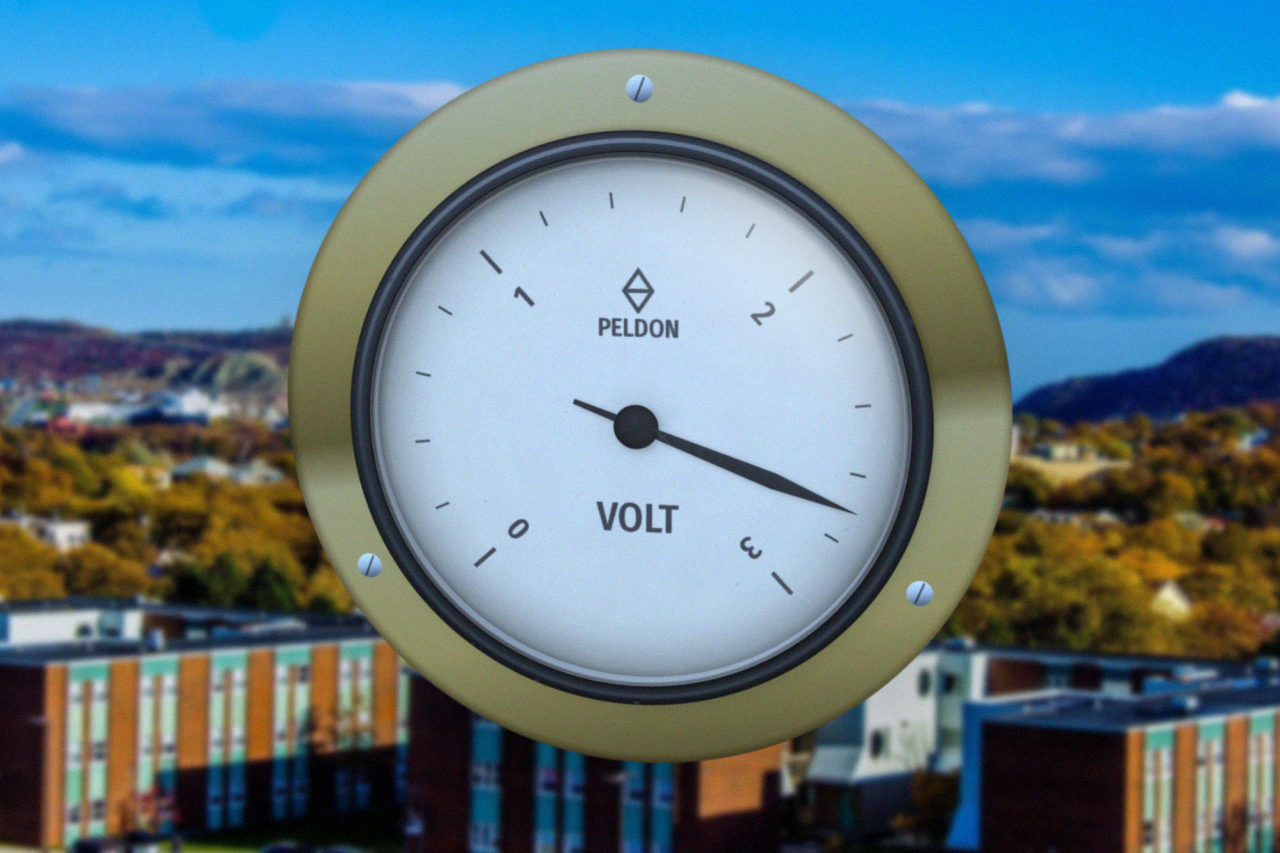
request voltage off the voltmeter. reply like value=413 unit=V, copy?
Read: value=2.7 unit=V
